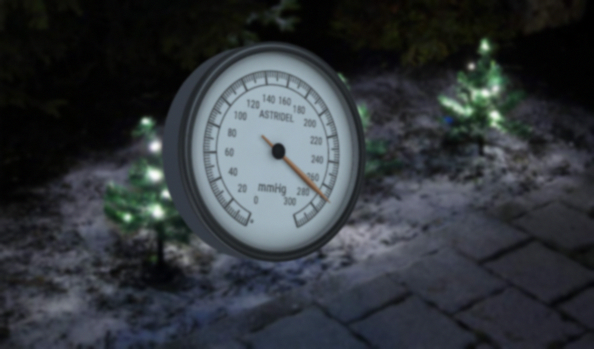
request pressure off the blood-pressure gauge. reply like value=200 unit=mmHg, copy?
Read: value=270 unit=mmHg
